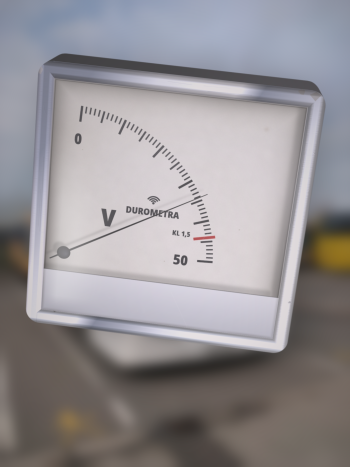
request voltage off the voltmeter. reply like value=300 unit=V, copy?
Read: value=34 unit=V
